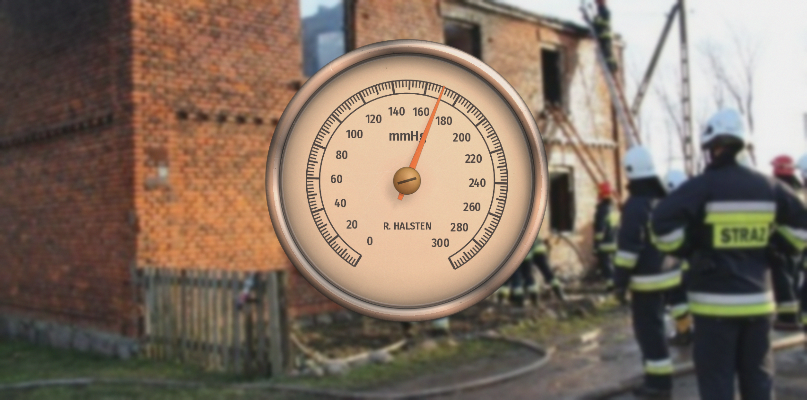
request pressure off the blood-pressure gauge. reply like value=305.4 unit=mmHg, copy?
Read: value=170 unit=mmHg
